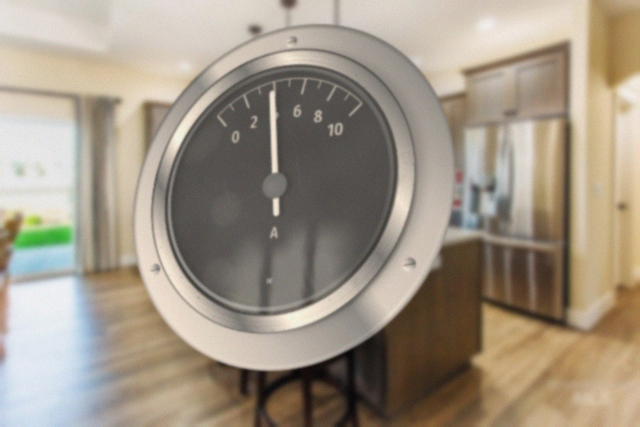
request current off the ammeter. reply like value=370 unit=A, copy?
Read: value=4 unit=A
